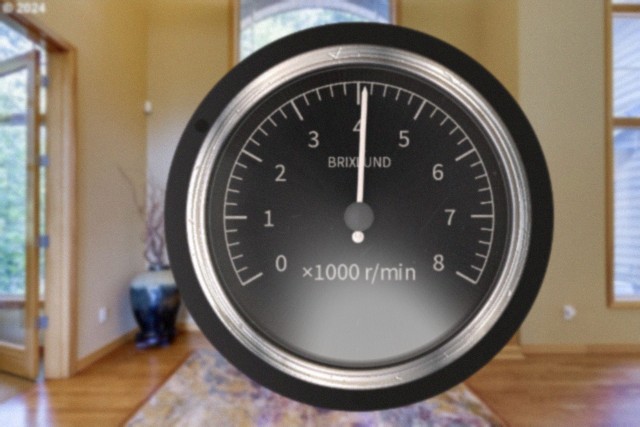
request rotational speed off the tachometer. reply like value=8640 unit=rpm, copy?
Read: value=4100 unit=rpm
